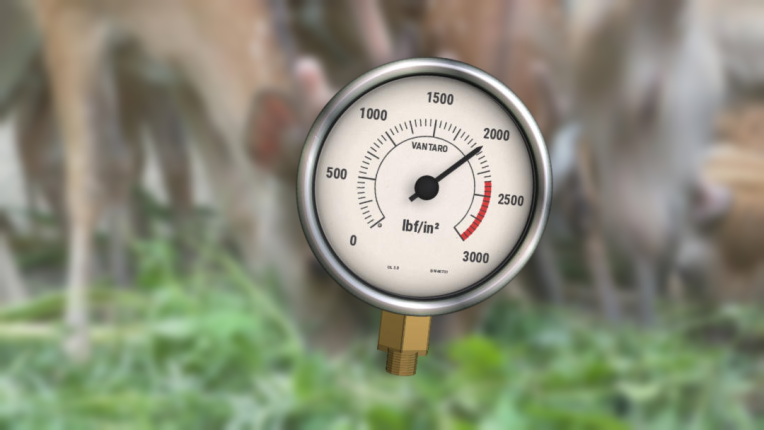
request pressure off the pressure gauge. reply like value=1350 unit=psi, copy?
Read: value=2000 unit=psi
